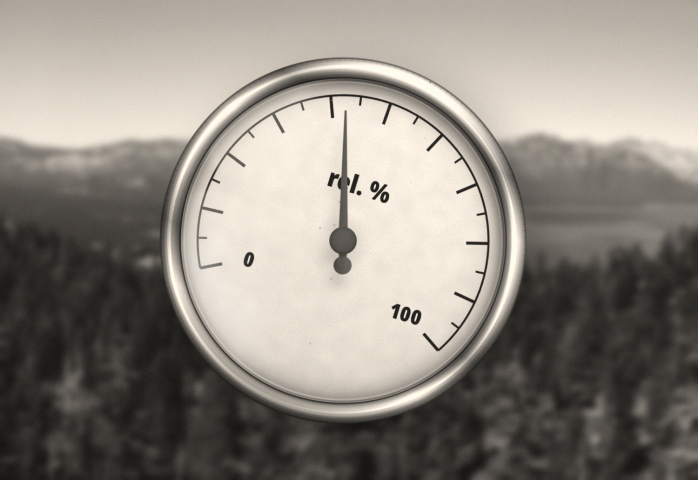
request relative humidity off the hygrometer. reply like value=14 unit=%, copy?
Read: value=42.5 unit=%
